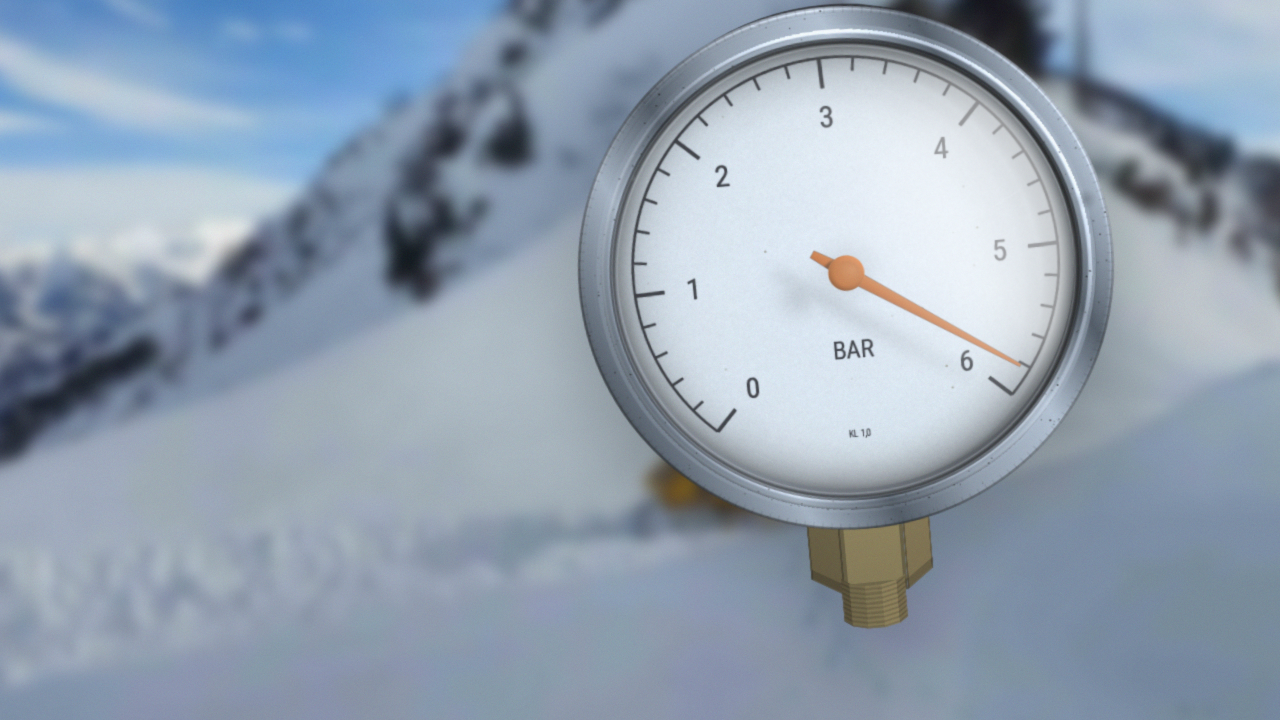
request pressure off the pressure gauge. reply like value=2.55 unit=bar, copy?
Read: value=5.8 unit=bar
